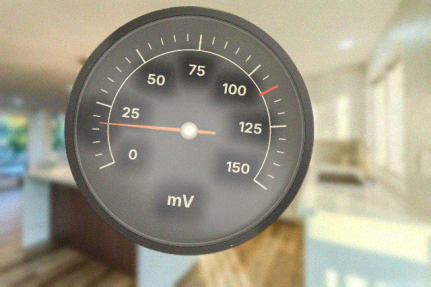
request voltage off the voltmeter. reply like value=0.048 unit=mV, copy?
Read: value=17.5 unit=mV
